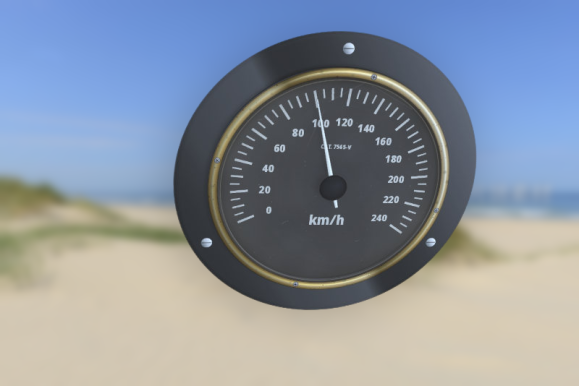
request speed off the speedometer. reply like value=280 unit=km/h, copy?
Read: value=100 unit=km/h
